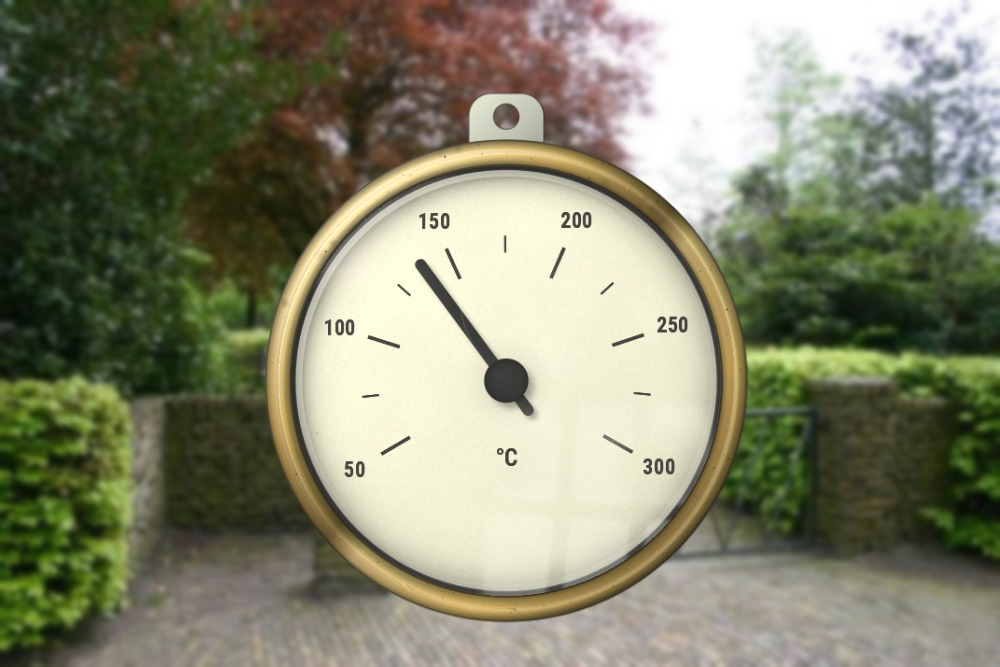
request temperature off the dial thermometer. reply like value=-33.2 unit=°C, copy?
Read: value=137.5 unit=°C
